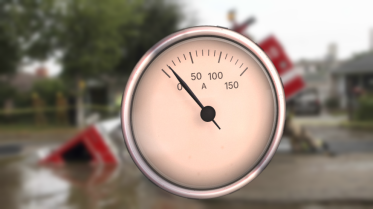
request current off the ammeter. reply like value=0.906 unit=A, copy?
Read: value=10 unit=A
